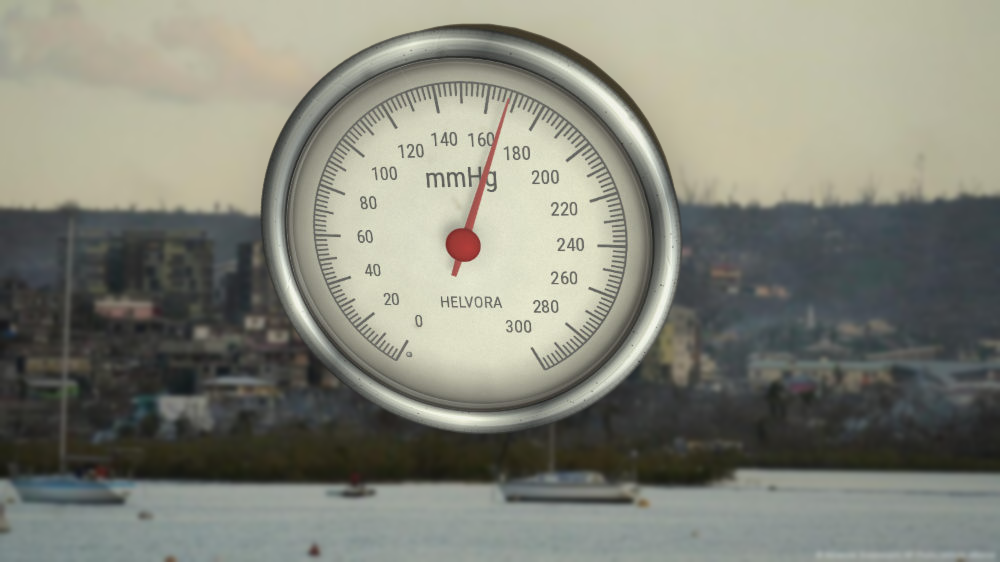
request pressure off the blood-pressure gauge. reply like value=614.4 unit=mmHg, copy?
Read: value=168 unit=mmHg
